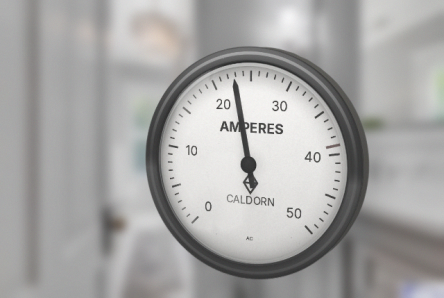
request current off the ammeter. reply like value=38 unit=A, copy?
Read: value=23 unit=A
